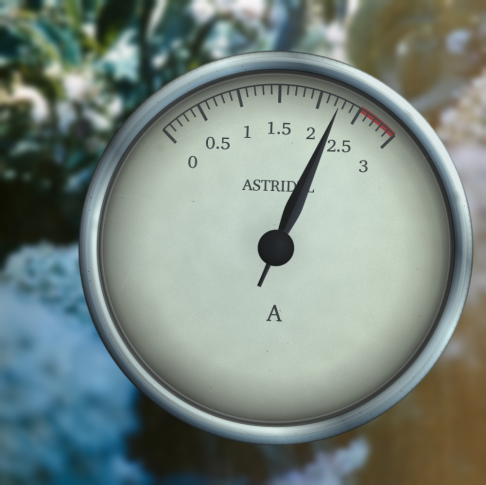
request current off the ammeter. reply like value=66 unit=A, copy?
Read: value=2.25 unit=A
